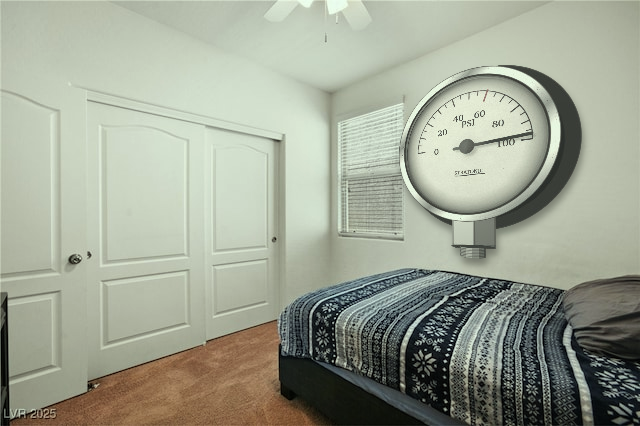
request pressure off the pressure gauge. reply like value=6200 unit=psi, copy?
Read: value=97.5 unit=psi
